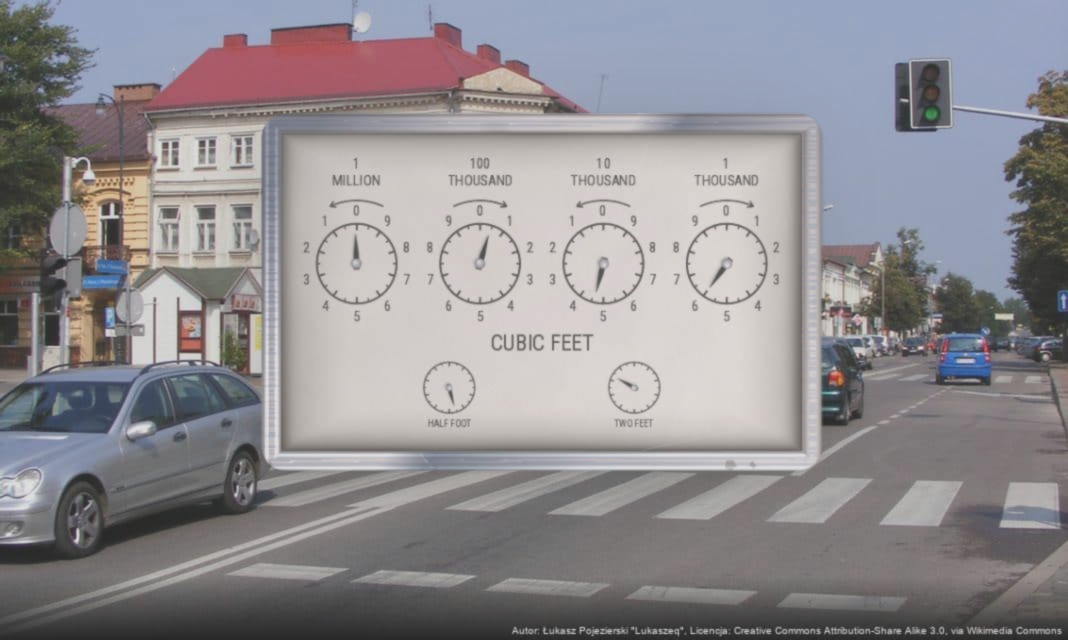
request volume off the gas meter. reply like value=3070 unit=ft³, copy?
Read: value=4600 unit=ft³
